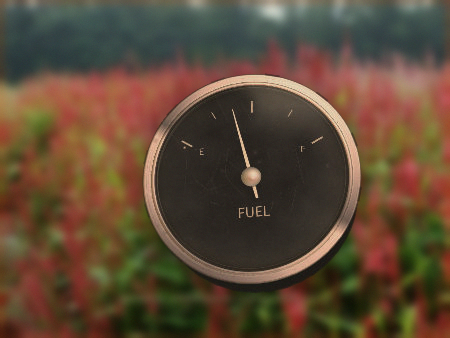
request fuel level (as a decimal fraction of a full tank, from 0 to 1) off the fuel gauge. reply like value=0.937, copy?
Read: value=0.375
